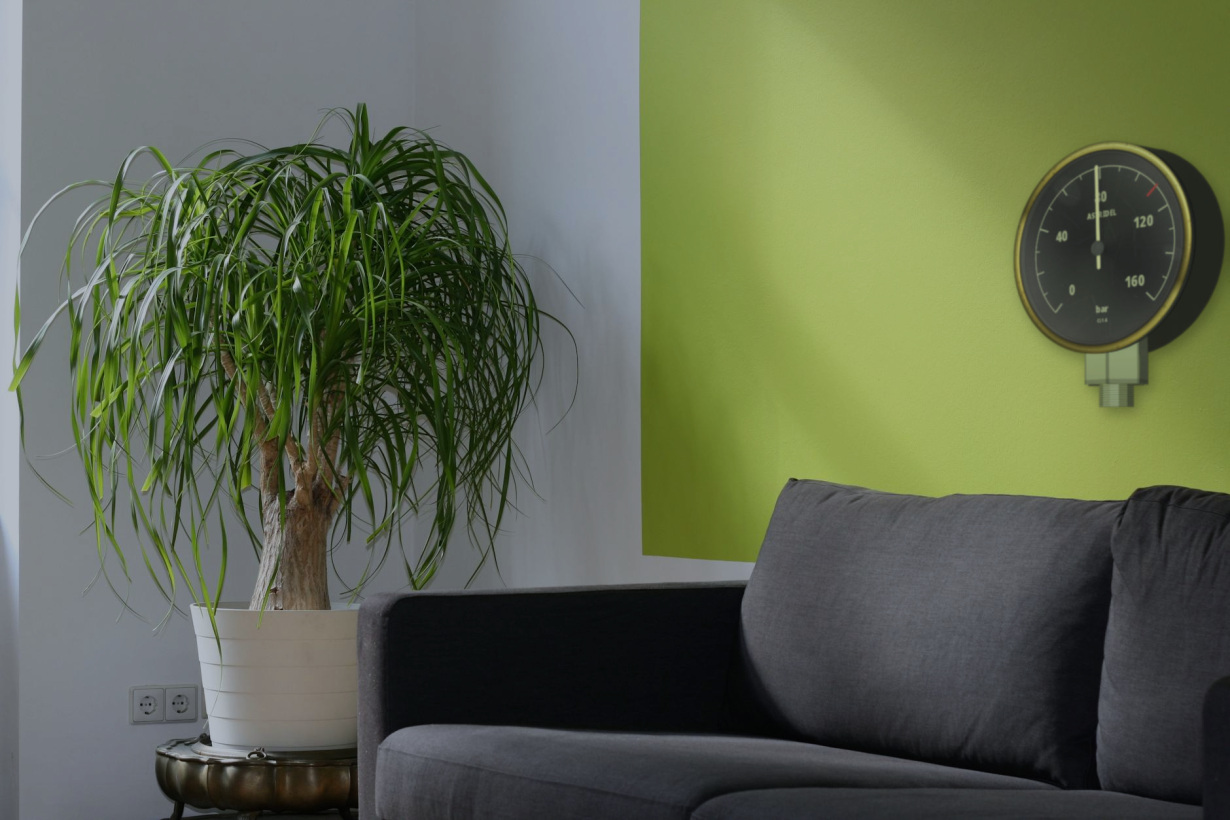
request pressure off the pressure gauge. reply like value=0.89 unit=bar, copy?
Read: value=80 unit=bar
